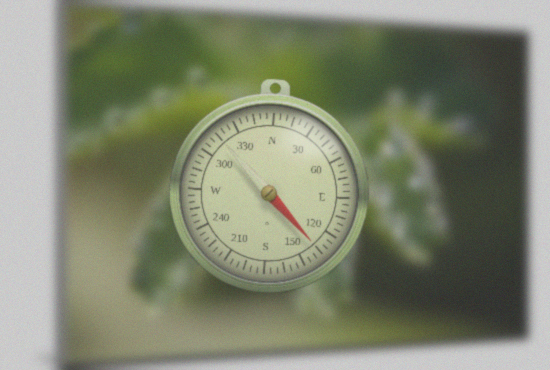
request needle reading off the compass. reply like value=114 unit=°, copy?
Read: value=135 unit=°
